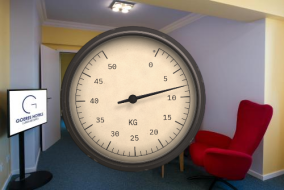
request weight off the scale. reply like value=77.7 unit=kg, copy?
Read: value=8 unit=kg
